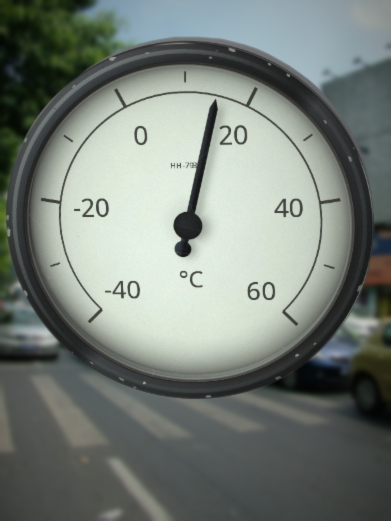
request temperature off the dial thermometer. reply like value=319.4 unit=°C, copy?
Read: value=15 unit=°C
